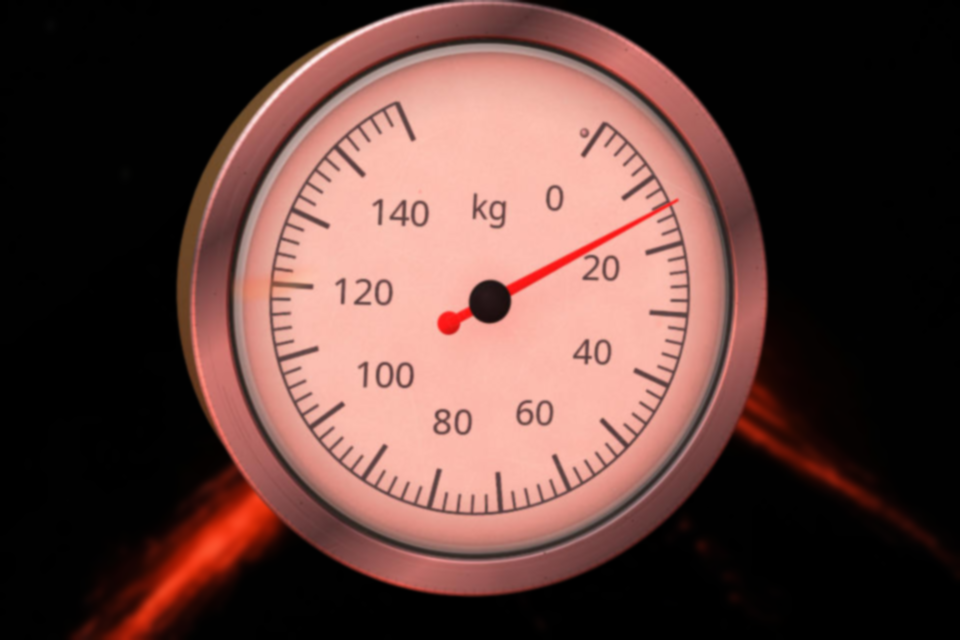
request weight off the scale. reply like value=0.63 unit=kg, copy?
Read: value=14 unit=kg
